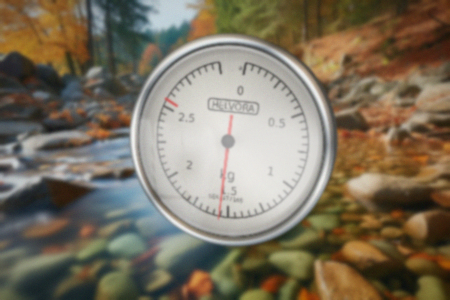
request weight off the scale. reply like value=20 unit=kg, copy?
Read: value=1.55 unit=kg
